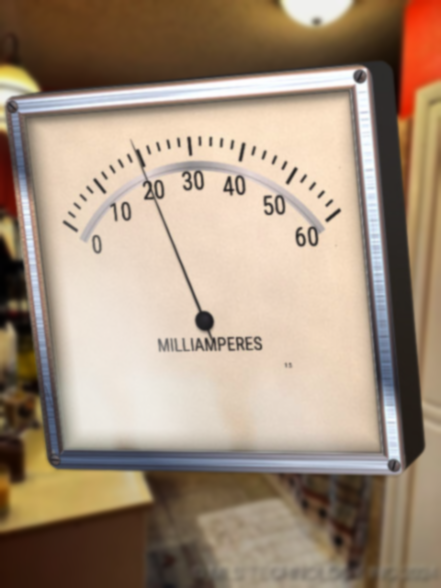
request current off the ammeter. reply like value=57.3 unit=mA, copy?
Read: value=20 unit=mA
